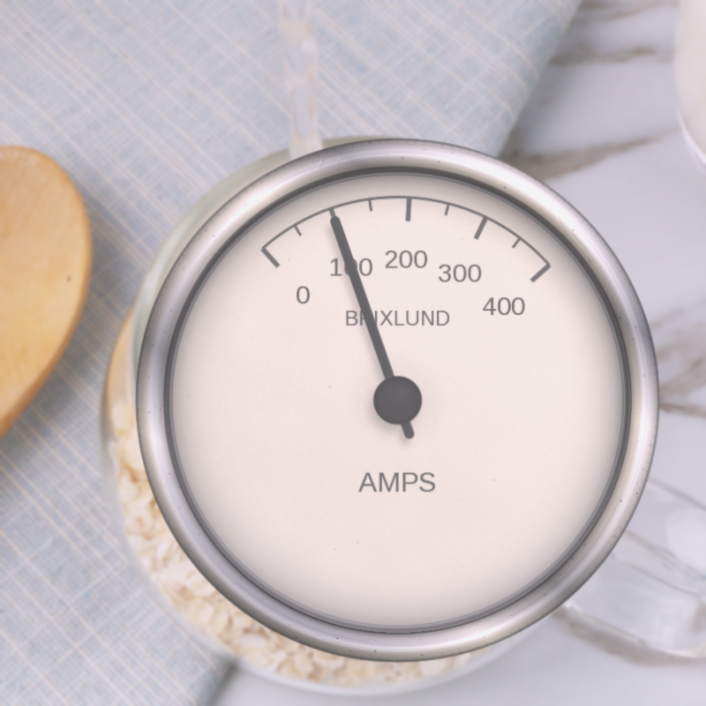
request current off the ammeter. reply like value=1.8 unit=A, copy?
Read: value=100 unit=A
